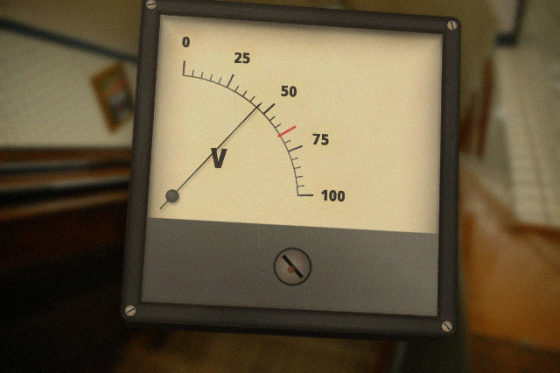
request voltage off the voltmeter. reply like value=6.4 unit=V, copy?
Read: value=45 unit=V
